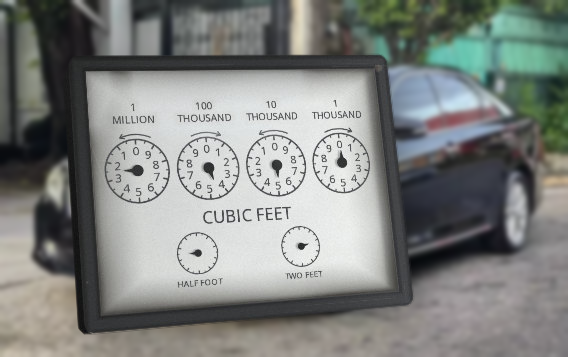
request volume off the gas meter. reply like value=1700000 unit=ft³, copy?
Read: value=245000 unit=ft³
